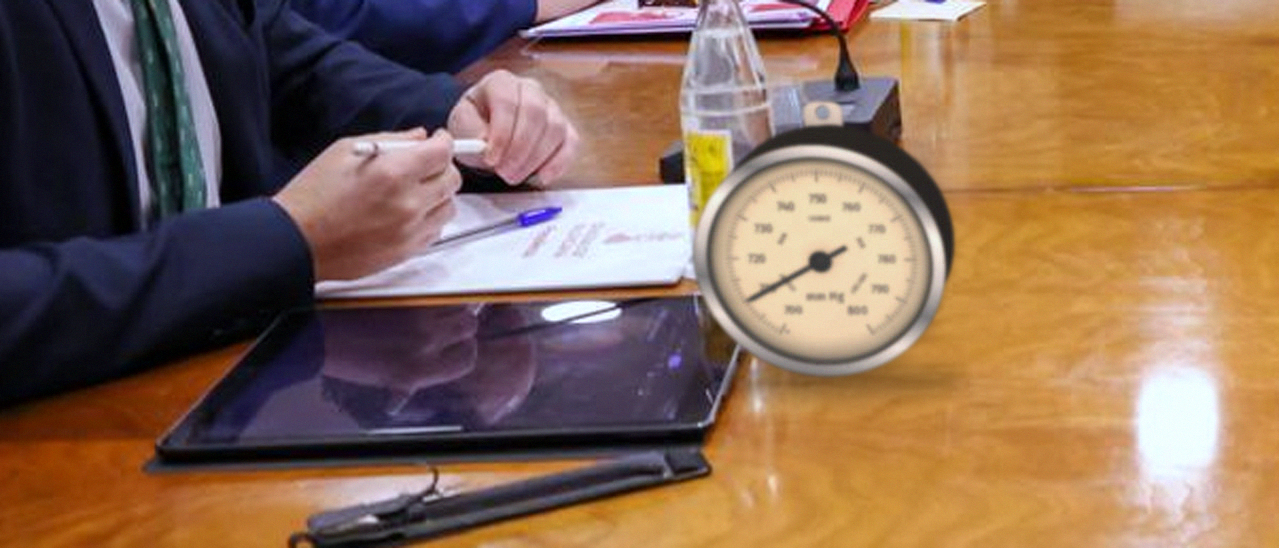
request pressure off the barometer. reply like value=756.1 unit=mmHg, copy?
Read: value=710 unit=mmHg
